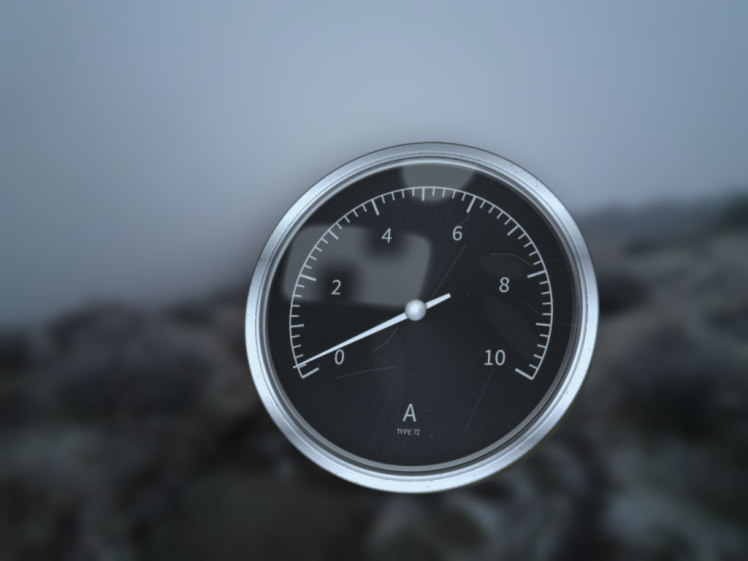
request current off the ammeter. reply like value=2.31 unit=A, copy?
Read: value=0.2 unit=A
